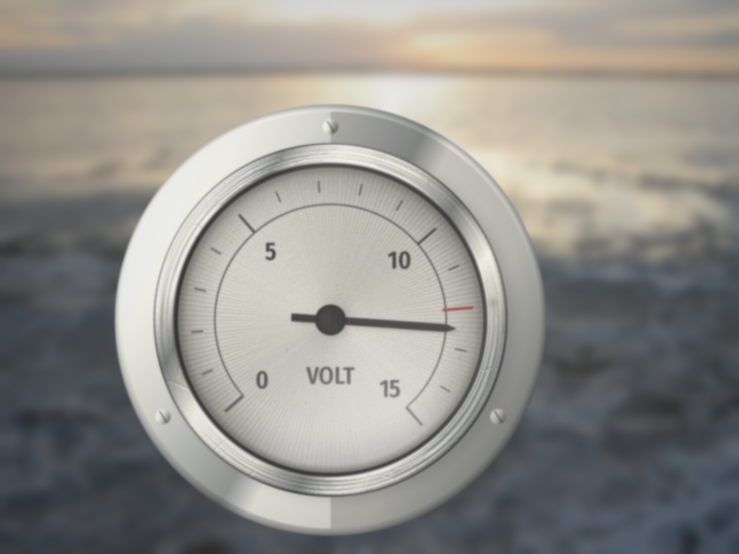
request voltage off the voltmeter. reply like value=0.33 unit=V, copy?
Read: value=12.5 unit=V
